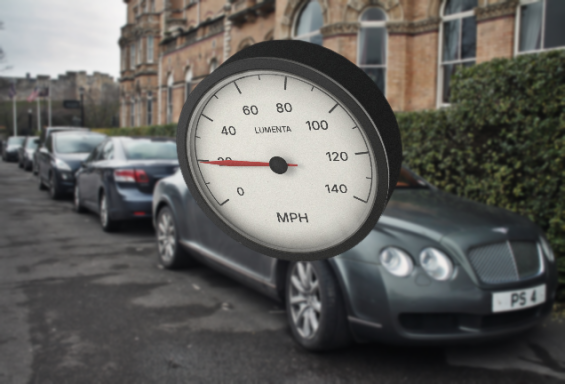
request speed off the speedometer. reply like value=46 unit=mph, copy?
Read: value=20 unit=mph
